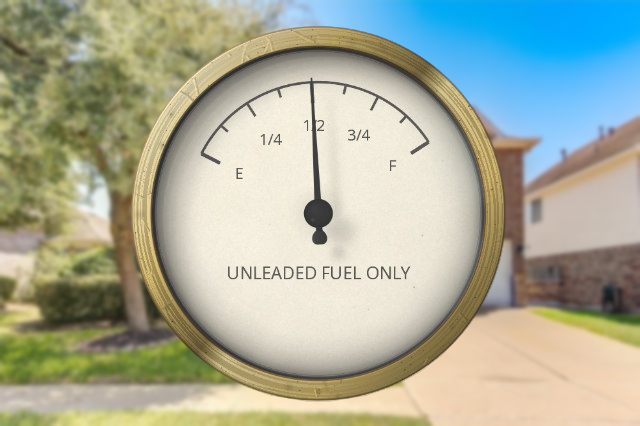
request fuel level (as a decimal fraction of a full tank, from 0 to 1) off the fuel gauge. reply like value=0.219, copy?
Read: value=0.5
